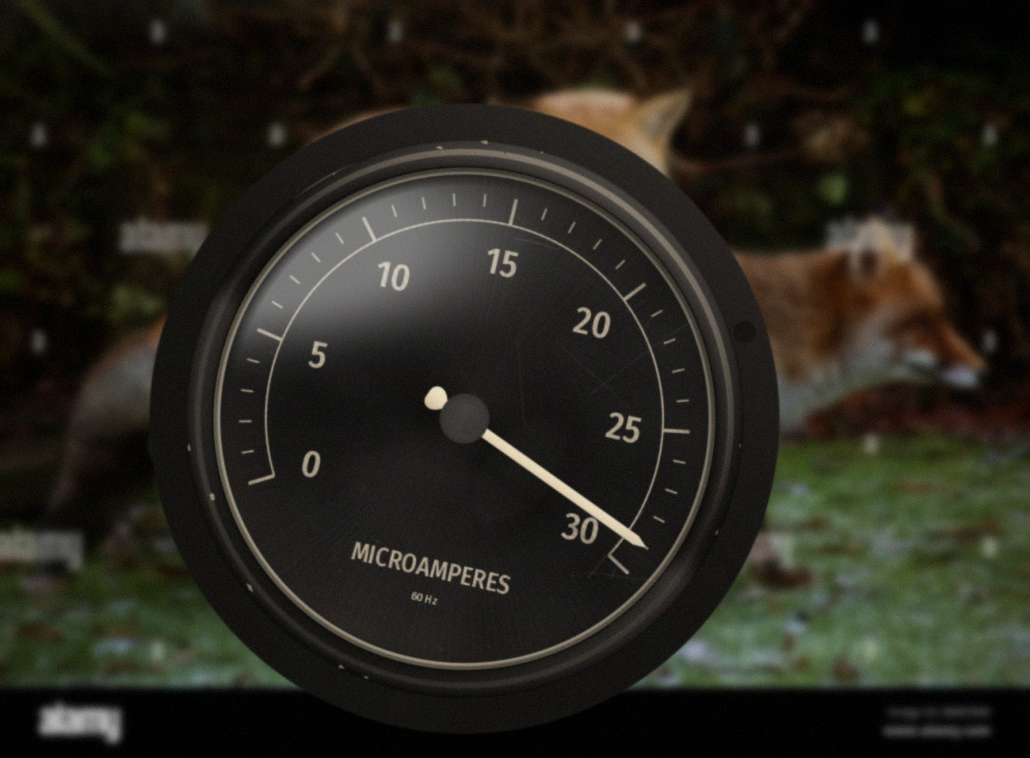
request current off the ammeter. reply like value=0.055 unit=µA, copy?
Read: value=29 unit=µA
